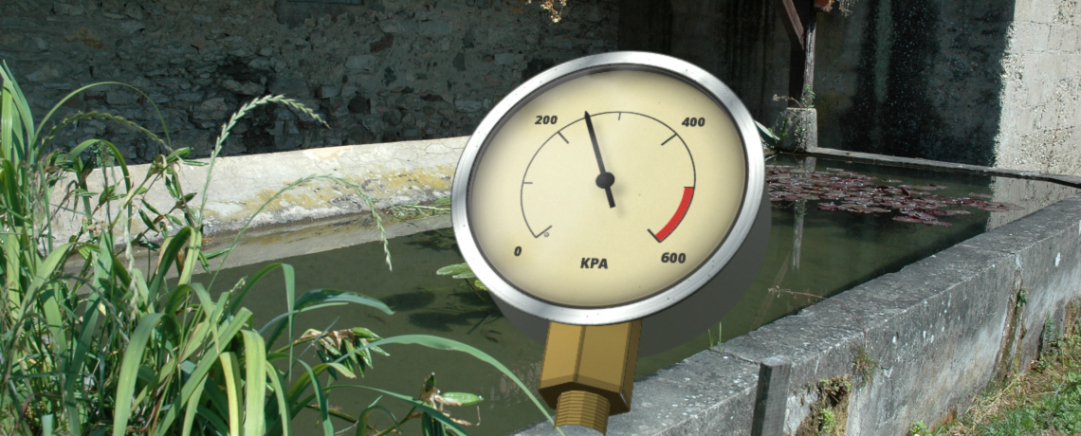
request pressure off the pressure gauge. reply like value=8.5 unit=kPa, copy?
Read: value=250 unit=kPa
